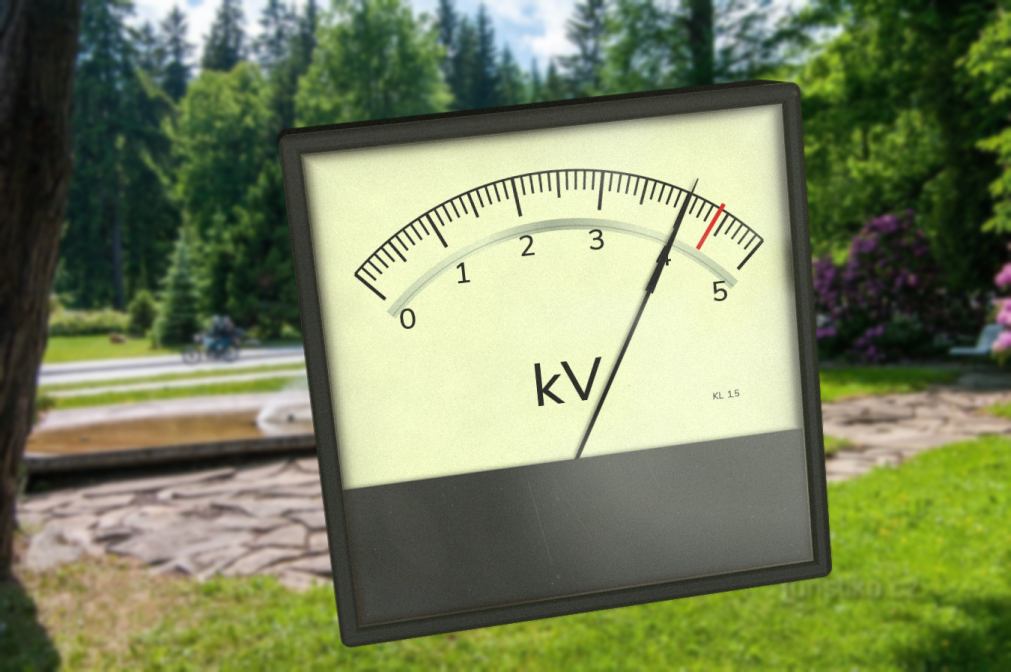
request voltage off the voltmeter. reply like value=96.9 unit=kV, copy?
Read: value=4 unit=kV
